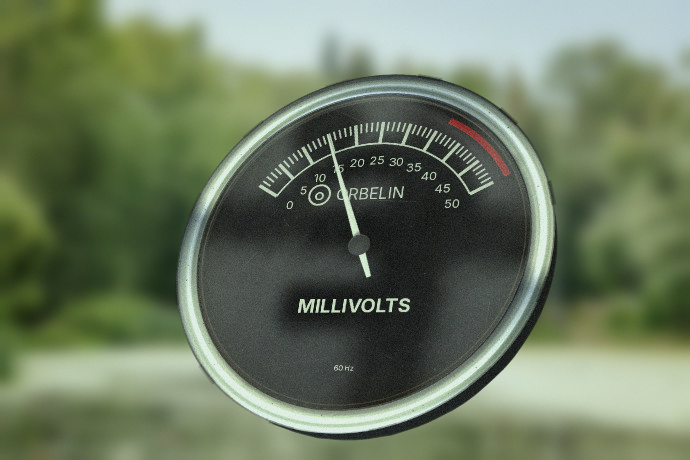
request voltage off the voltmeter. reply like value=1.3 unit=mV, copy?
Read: value=15 unit=mV
